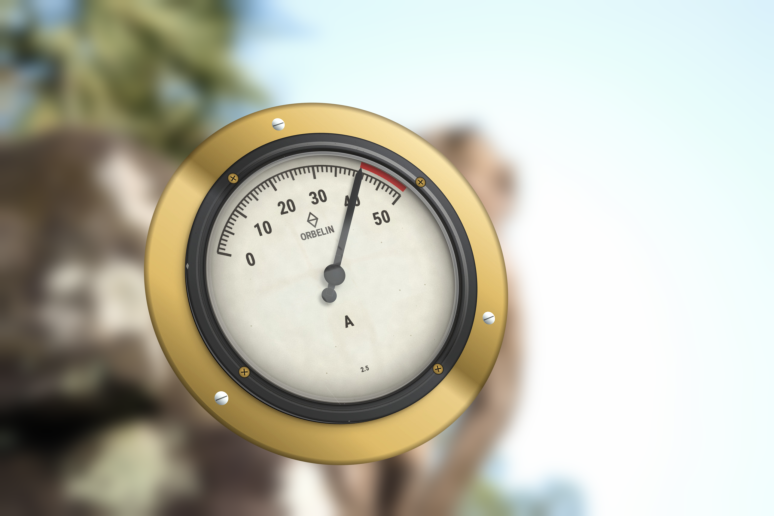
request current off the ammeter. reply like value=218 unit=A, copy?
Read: value=40 unit=A
